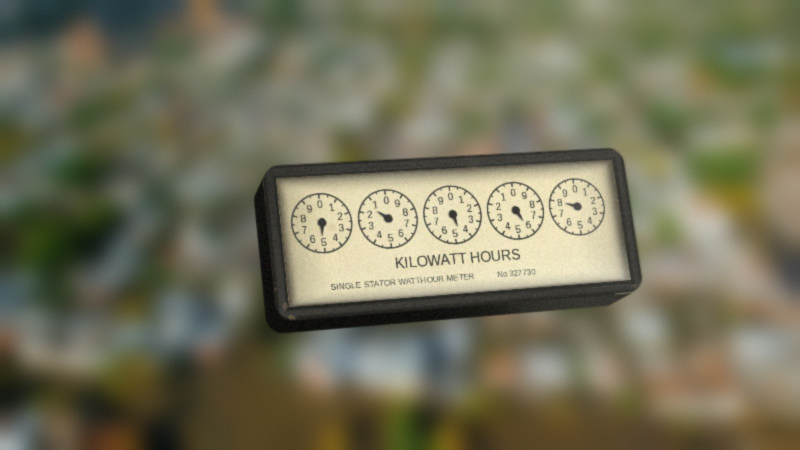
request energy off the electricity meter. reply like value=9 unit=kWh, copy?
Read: value=51458 unit=kWh
